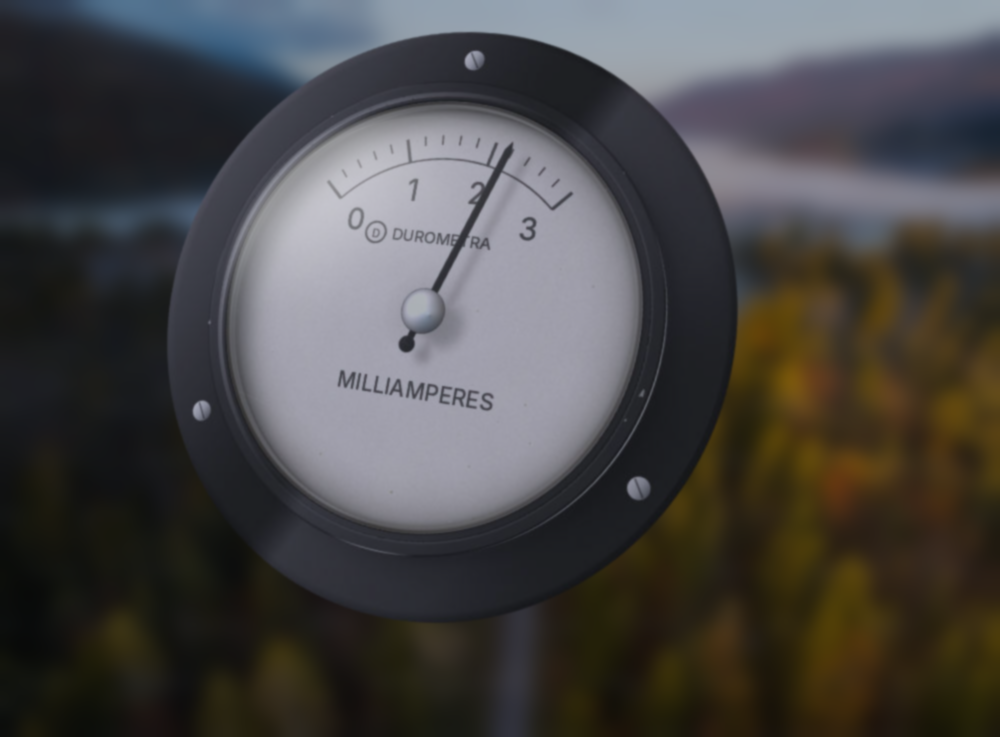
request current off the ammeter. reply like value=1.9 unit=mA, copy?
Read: value=2.2 unit=mA
